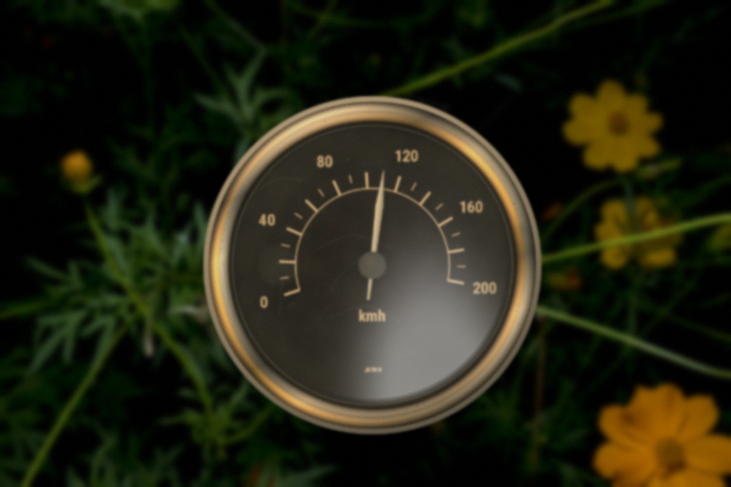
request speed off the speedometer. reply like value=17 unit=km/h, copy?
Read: value=110 unit=km/h
